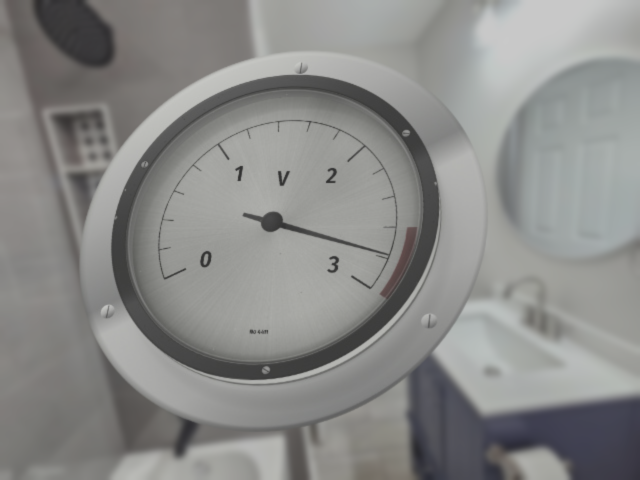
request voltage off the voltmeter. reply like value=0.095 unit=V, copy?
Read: value=2.8 unit=V
